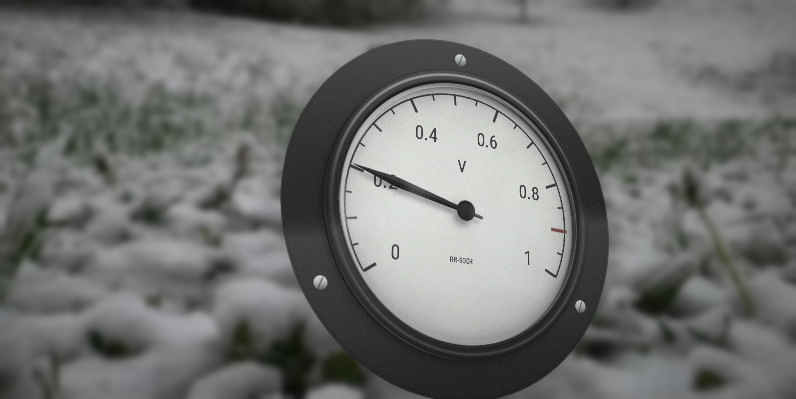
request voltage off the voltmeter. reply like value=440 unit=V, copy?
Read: value=0.2 unit=V
